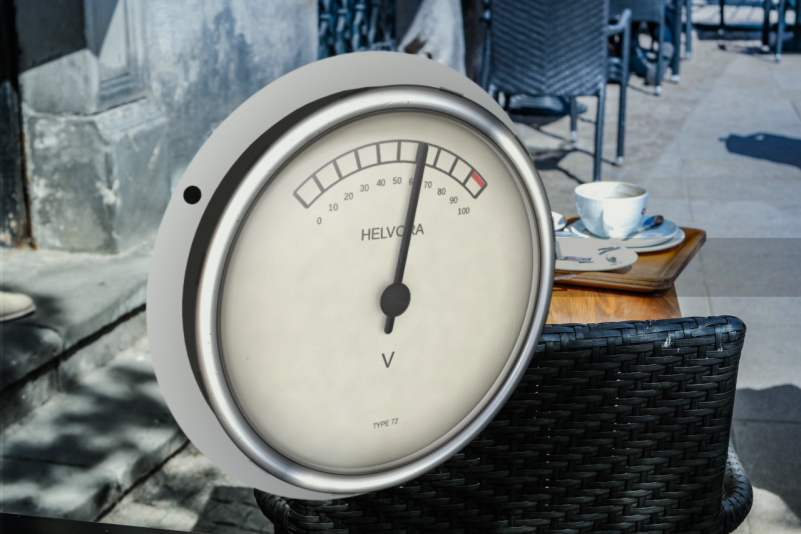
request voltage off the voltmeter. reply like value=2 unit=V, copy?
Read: value=60 unit=V
